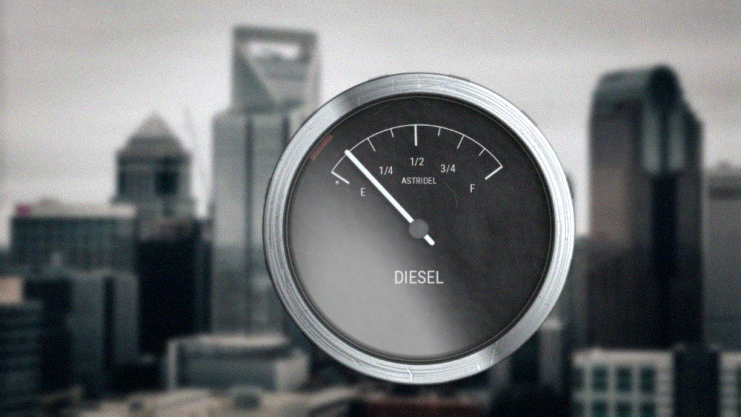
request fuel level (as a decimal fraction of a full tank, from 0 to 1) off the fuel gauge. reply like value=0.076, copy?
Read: value=0.125
